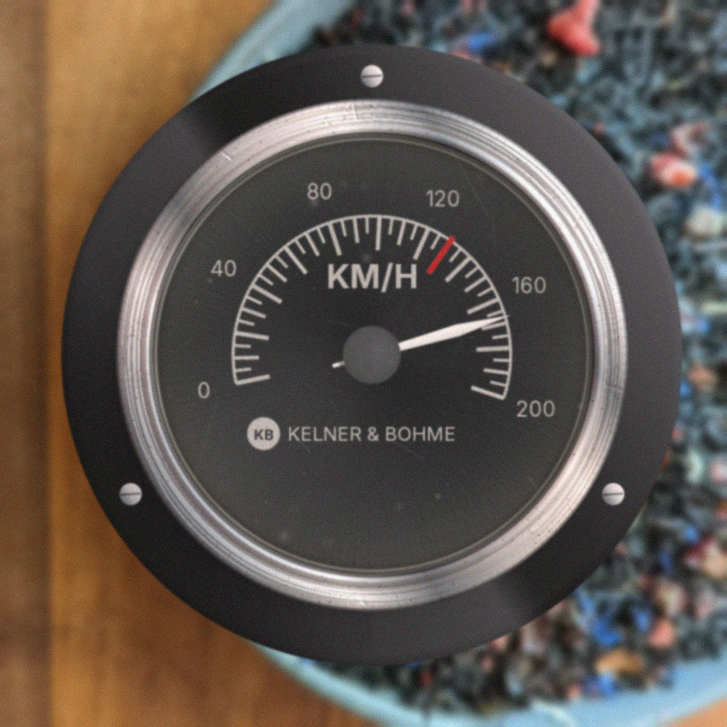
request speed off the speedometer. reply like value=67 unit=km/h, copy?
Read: value=167.5 unit=km/h
